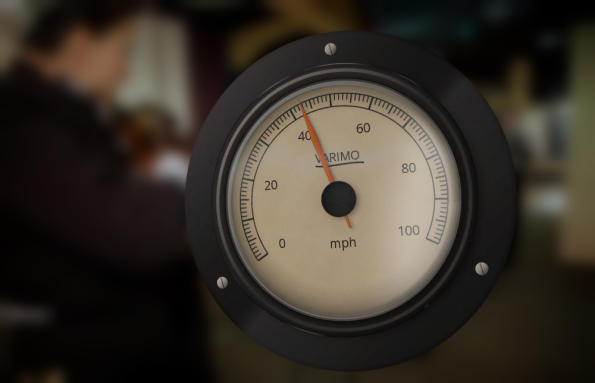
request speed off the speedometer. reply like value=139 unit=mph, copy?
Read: value=43 unit=mph
